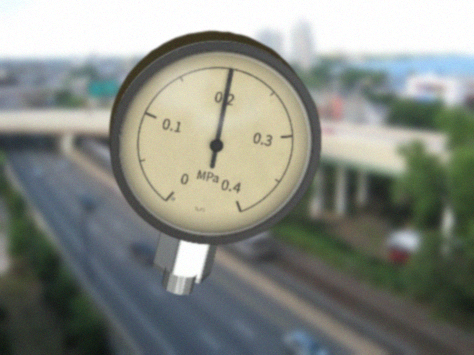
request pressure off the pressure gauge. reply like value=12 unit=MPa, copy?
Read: value=0.2 unit=MPa
